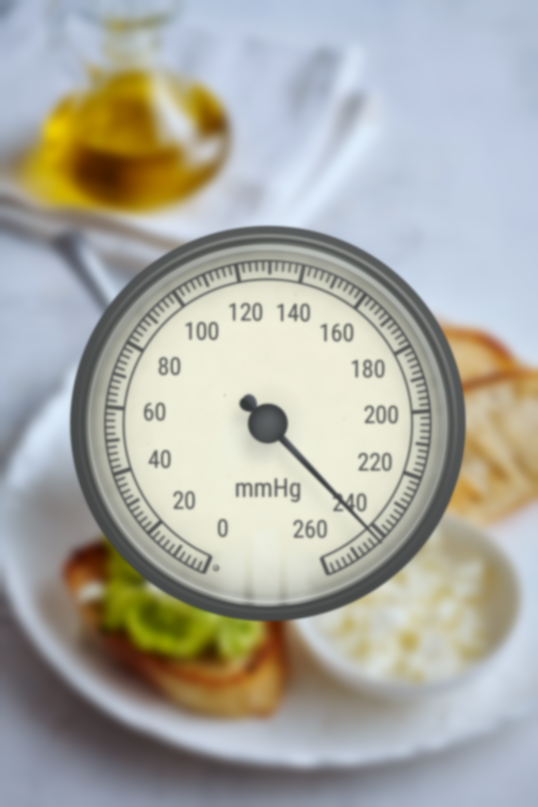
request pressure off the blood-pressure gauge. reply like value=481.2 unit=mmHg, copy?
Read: value=242 unit=mmHg
